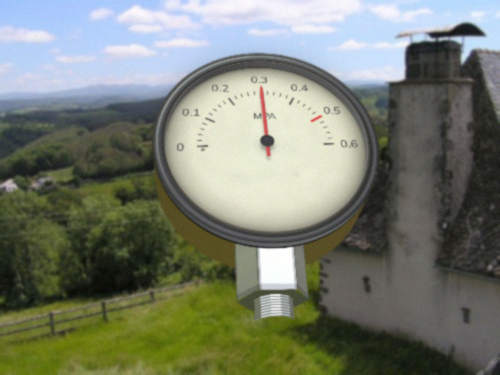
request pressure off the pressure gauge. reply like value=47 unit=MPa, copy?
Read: value=0.3 unit=MPa
